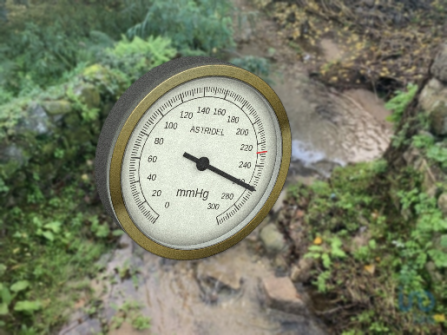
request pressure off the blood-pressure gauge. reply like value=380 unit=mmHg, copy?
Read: value=260 unit=mmHg
